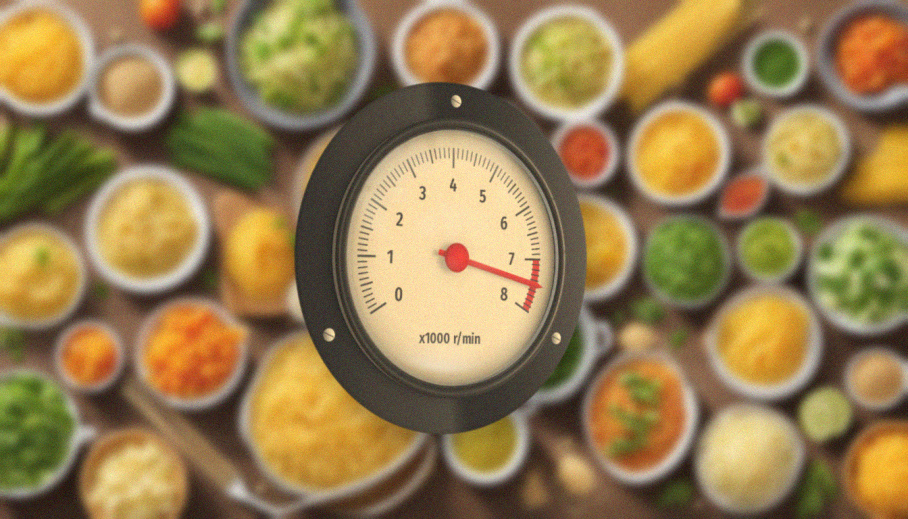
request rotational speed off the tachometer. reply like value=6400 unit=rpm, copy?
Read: value=7500 unit=rpm
